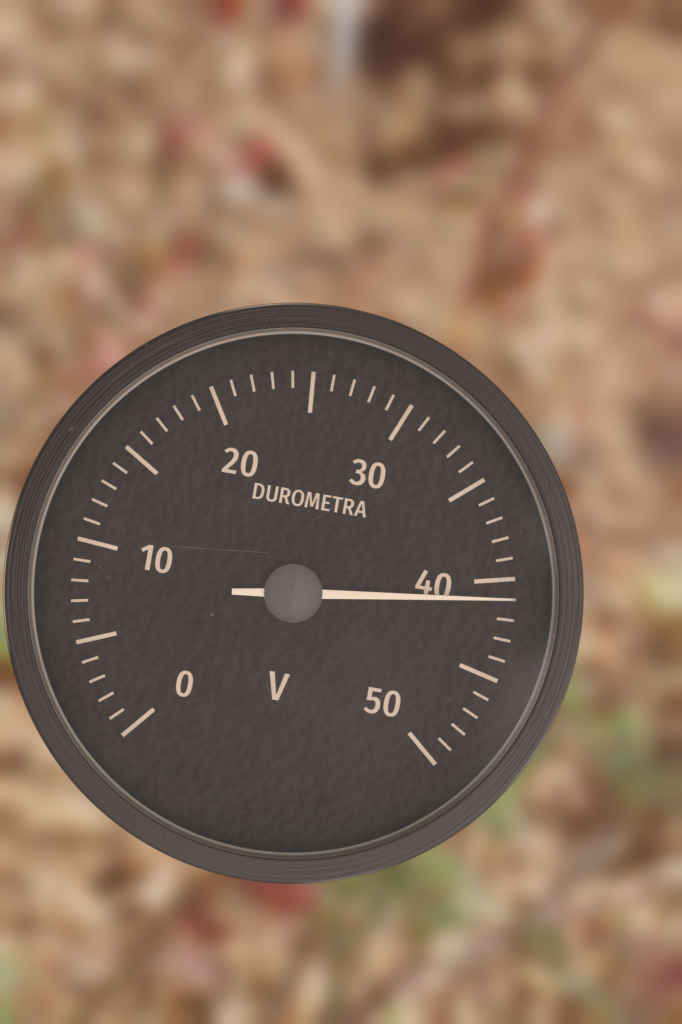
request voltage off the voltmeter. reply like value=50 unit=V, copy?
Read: value=41 unit=V
